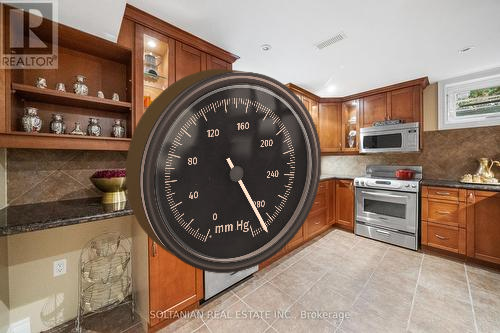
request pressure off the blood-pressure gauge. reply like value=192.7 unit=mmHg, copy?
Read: value=290 unit=mmHg
